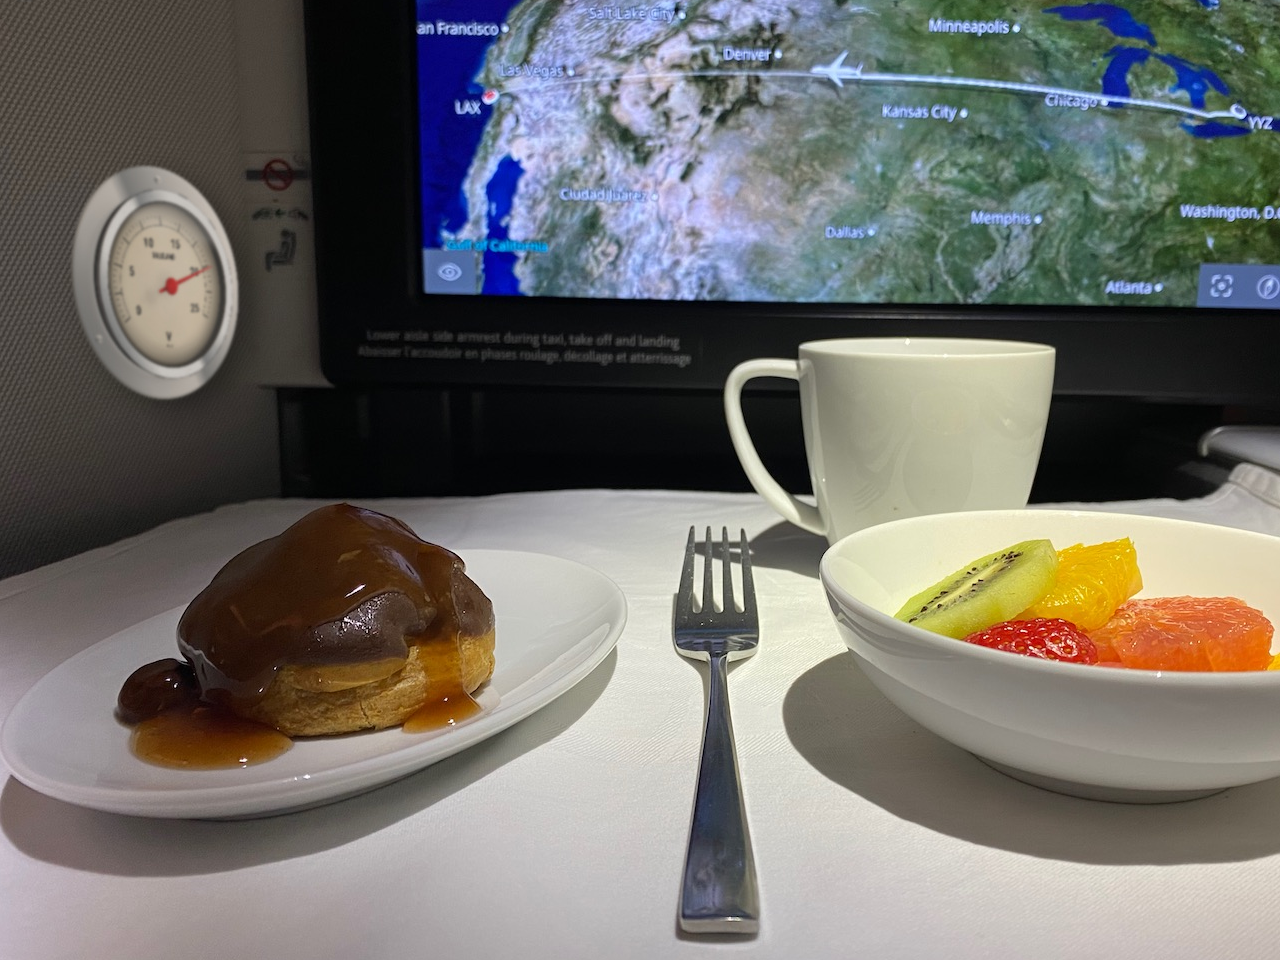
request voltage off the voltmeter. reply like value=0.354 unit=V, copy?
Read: value=20 unit=V
